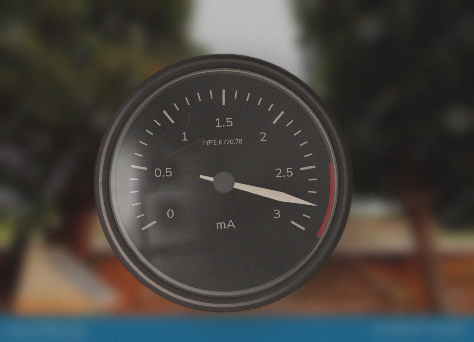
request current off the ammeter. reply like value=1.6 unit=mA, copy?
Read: value=2.8 unit=mA
